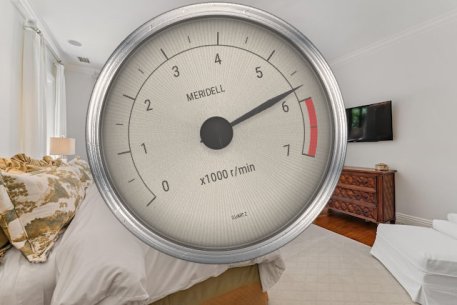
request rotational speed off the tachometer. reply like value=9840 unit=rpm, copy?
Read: value=5750 unit=rpm
